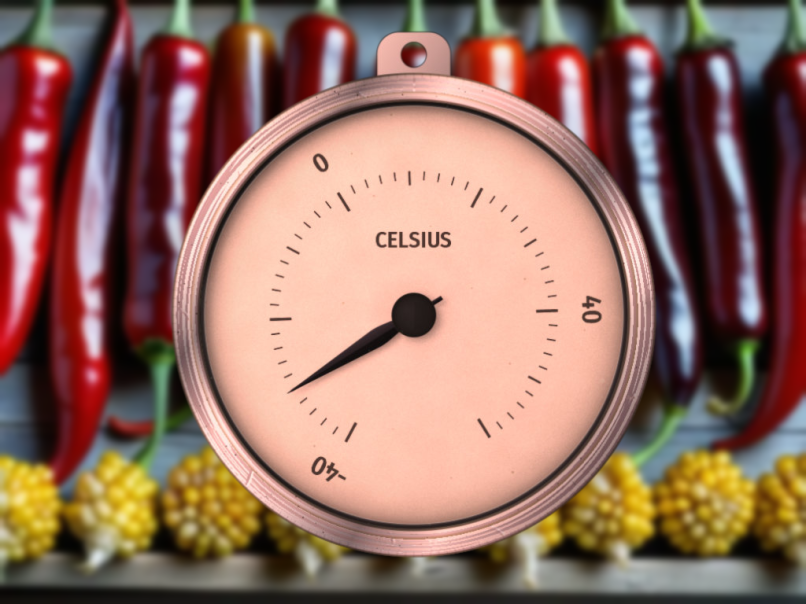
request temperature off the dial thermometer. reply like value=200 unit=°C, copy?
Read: value=-30 unit=°C
